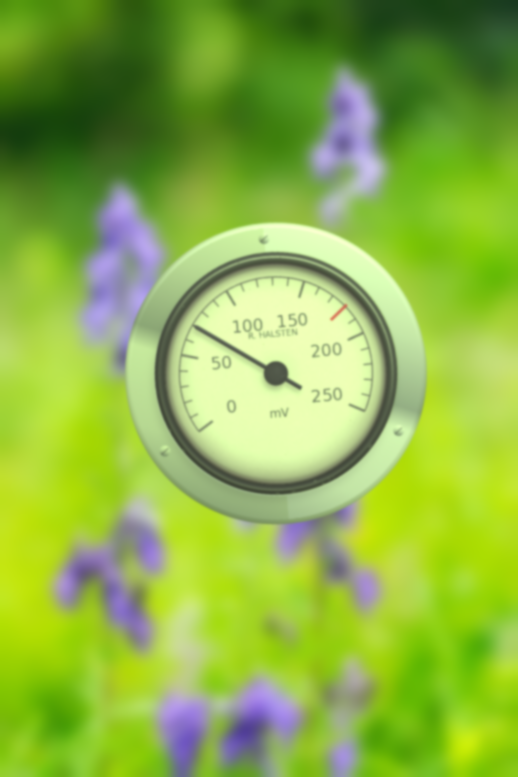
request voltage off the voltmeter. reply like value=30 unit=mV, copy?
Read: value=70 unit=mV
